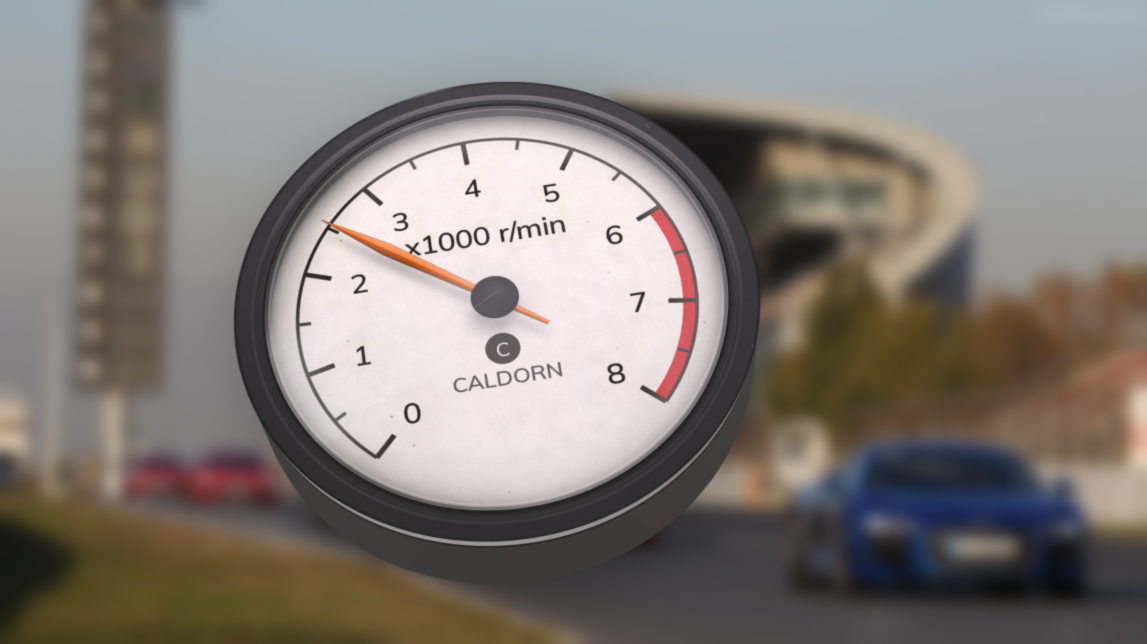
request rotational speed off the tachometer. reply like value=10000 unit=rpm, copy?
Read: value=2500 unit=rpm
